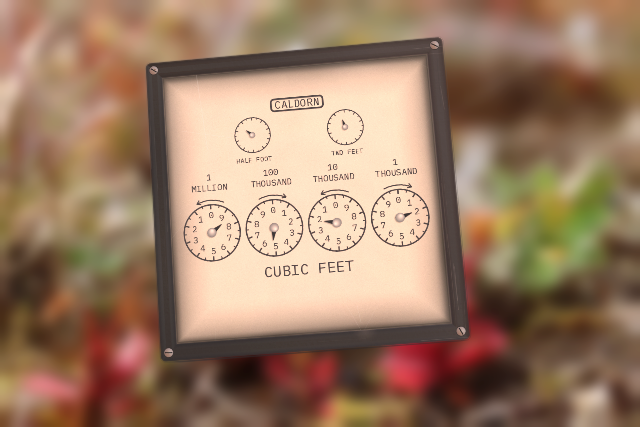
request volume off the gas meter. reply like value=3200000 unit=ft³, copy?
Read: value=852200 unit=ft³
